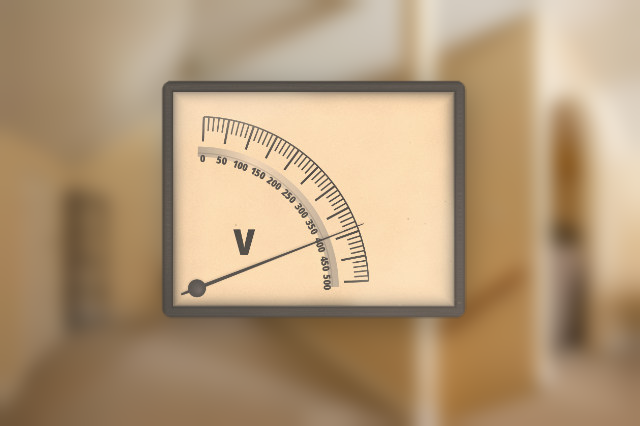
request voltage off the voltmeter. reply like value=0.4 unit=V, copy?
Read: value=390 unit=V
